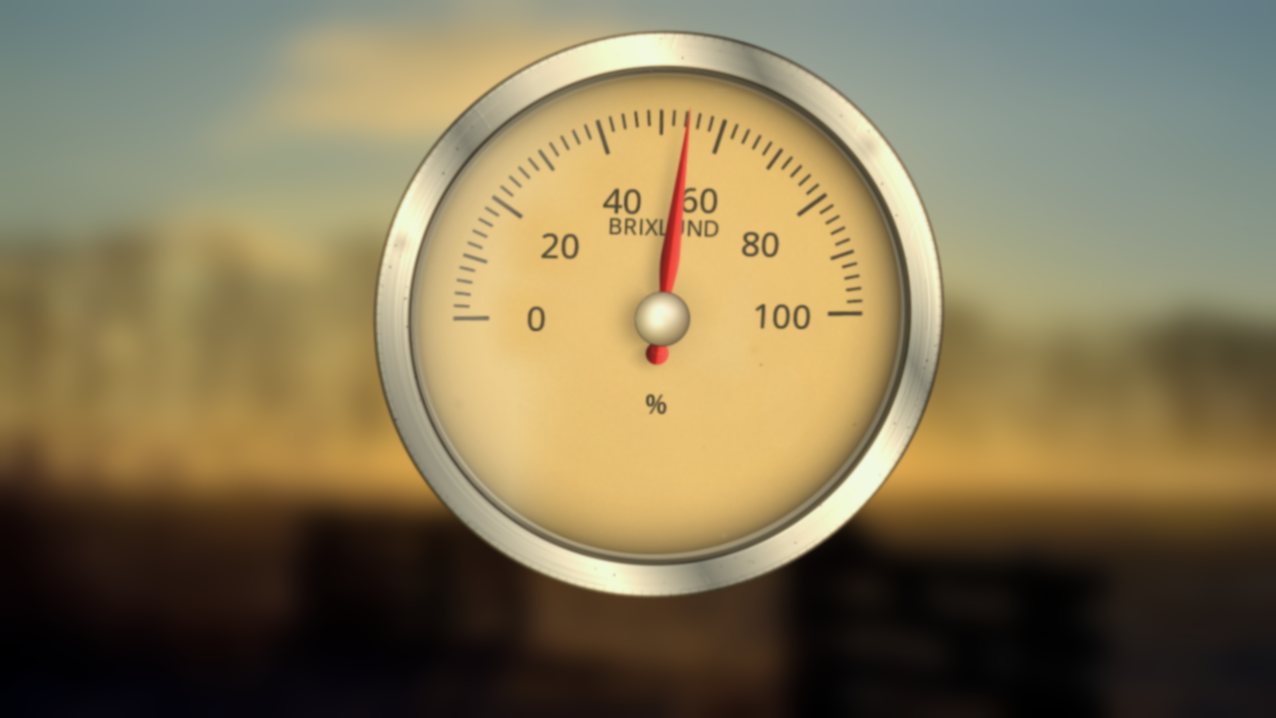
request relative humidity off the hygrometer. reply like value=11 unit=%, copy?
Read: value=54 unit=%
